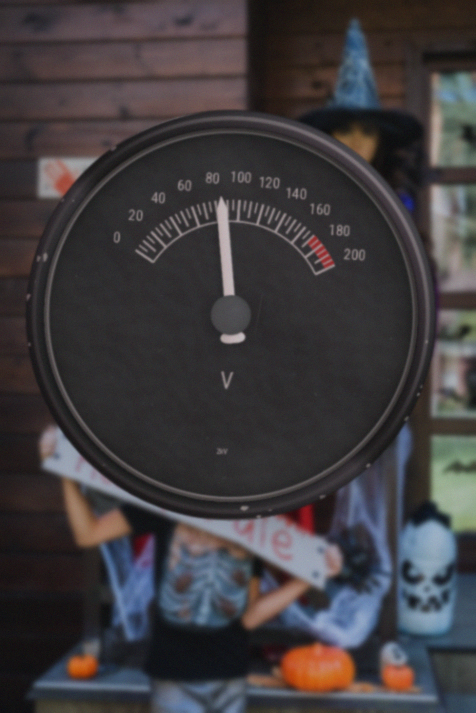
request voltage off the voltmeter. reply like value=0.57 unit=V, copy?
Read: value=85 unit=V
